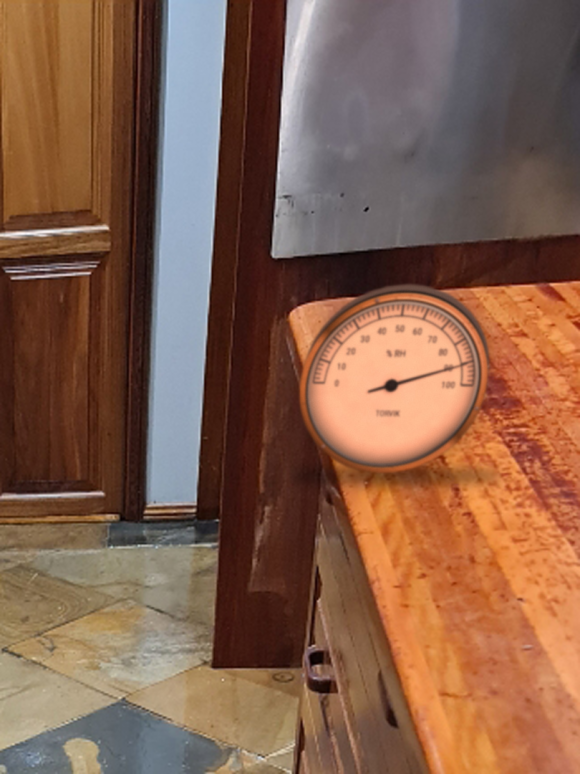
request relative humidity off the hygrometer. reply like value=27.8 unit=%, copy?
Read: value=90 unit=%
